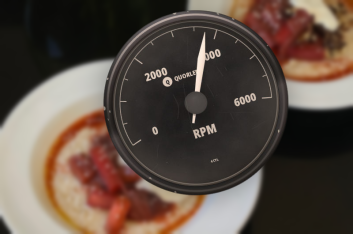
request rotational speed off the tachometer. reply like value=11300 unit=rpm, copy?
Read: value=3750 unit=rpm
